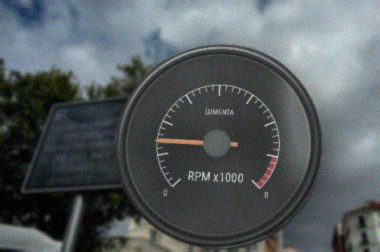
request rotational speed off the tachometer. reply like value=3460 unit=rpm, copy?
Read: value=1400 unit=rpm
